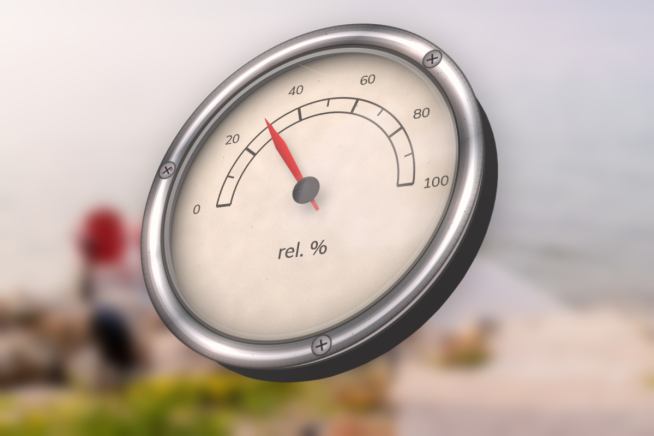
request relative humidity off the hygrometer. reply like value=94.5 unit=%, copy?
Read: value=30 unit=%
